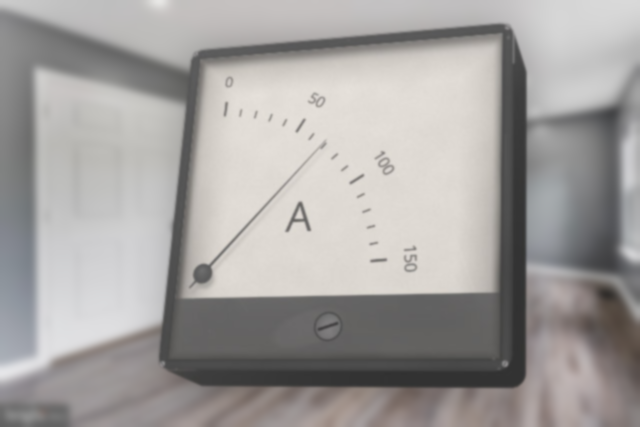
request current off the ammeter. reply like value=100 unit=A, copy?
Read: value=70 unit=A
